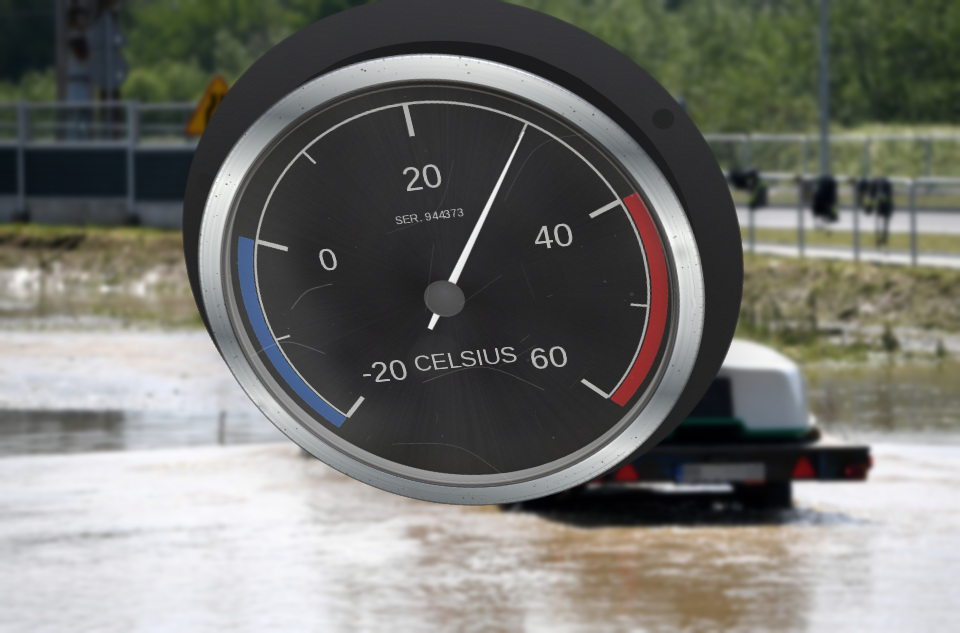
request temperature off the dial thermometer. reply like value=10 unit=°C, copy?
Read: value=30 unit=°C
